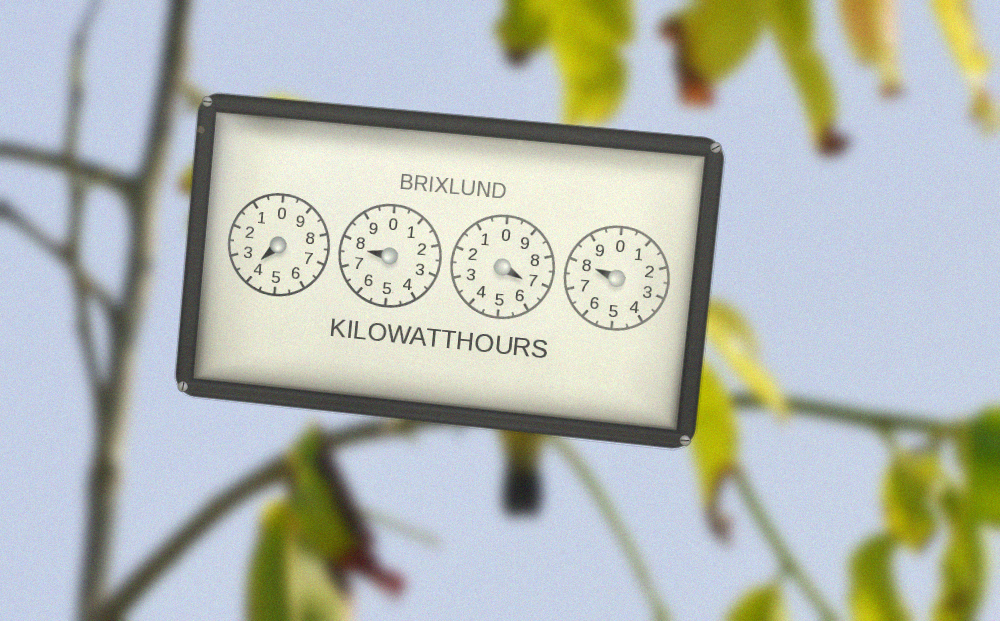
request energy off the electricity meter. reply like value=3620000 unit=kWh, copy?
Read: value=3768 unit=kWh
